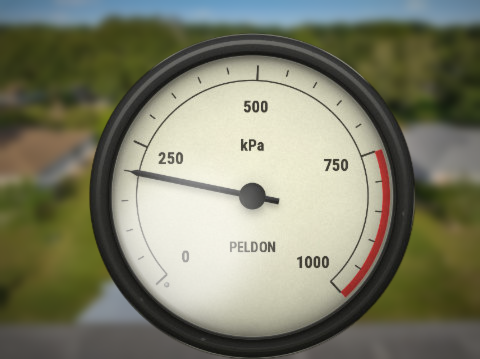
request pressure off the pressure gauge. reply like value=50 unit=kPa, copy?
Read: value=200 unit=kPa
